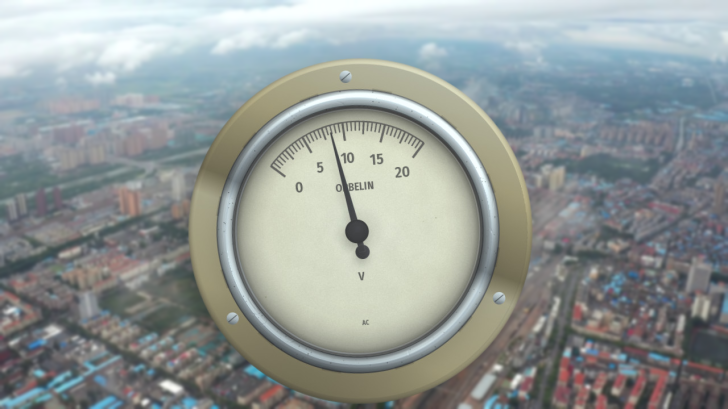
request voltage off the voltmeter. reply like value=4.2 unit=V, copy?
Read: value=8.5 unit=V
